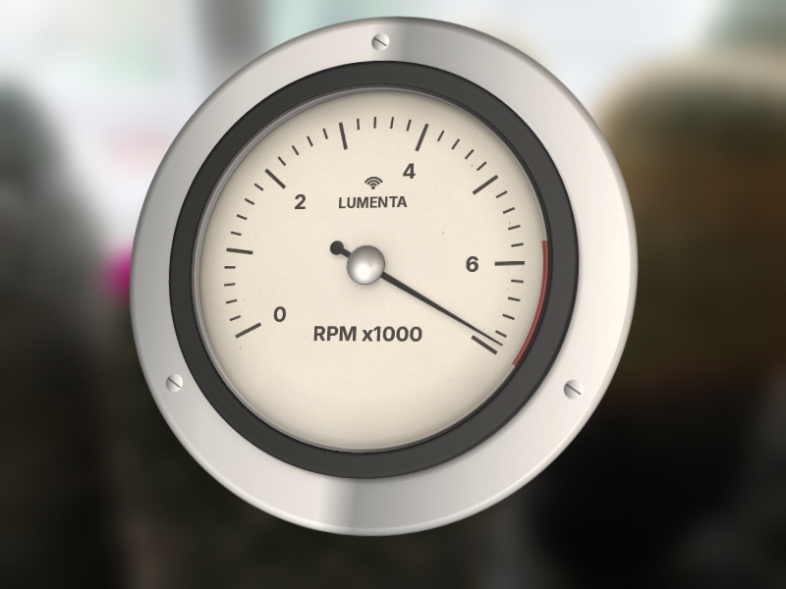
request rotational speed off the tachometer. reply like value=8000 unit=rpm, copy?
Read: value=6900 unit=rpm
